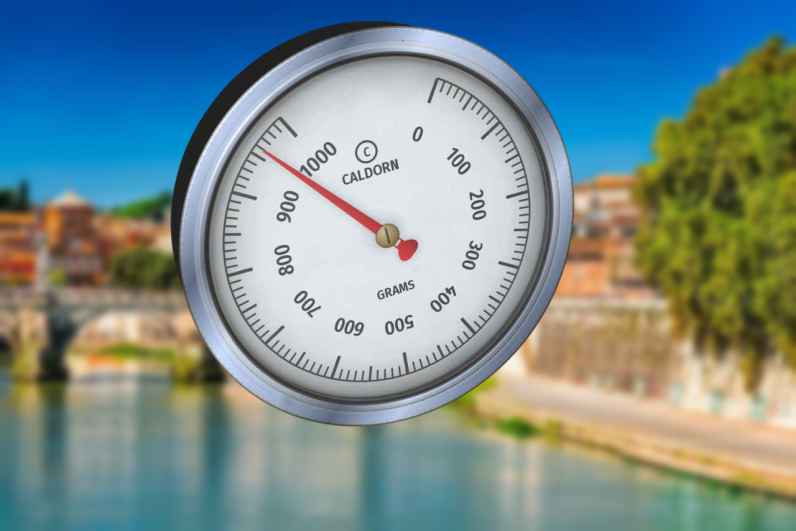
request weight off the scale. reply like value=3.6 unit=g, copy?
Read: value=960 unit=g
